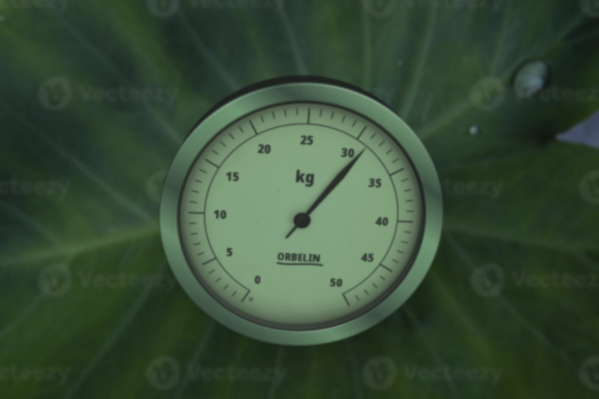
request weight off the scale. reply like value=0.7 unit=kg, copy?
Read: value=31 unit=kg
